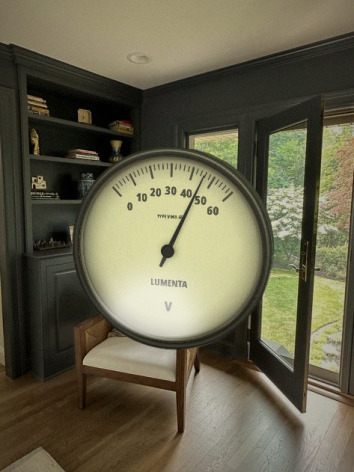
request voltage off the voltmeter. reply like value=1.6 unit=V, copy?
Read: value=46 unit=V
